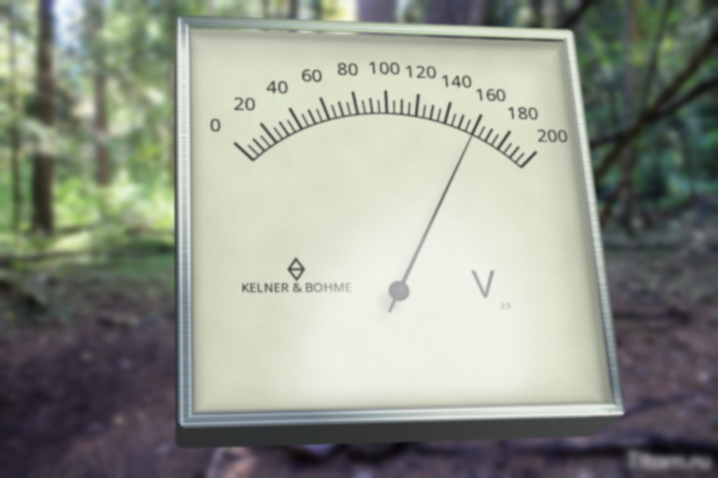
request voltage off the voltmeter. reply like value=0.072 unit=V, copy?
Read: value=160 unit=V
